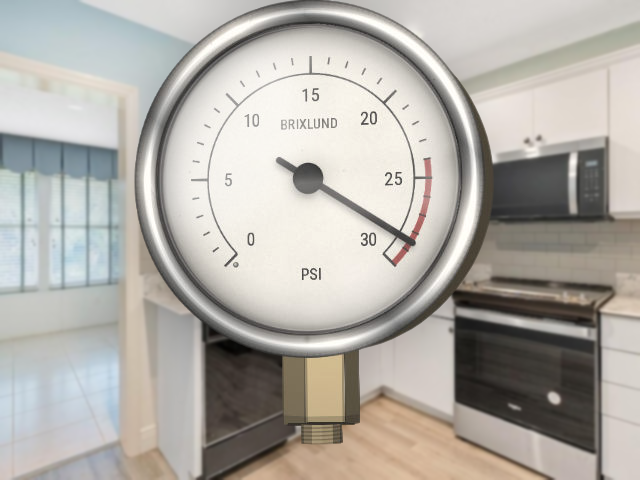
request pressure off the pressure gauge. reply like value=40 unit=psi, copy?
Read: value=28.5 unit=psi
